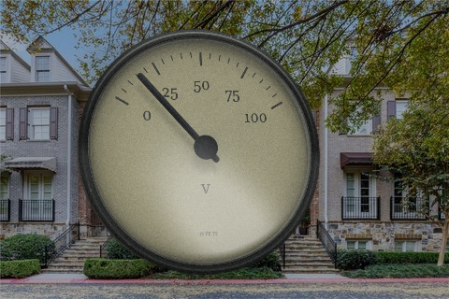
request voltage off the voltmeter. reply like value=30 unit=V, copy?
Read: value=15 unit=V
